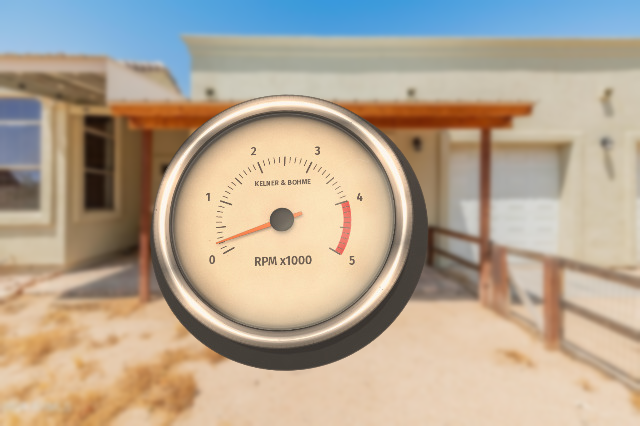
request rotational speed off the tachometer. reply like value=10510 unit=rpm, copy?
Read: value=200 unit=rpm
